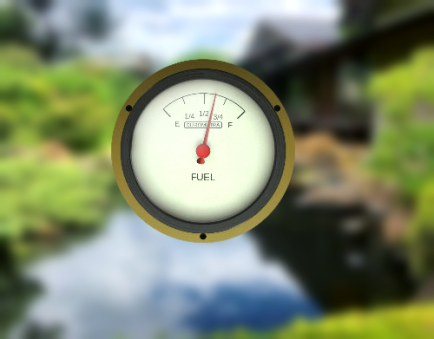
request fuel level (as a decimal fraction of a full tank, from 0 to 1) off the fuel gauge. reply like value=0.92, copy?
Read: value=0.625
